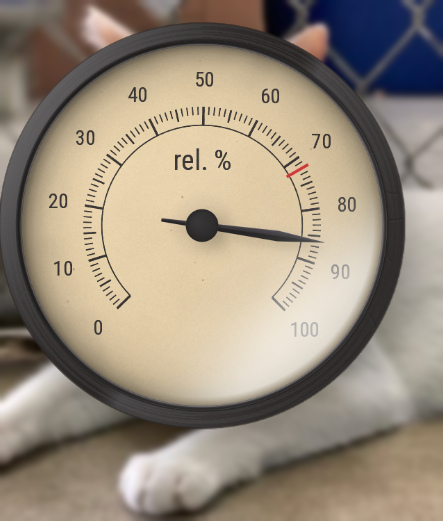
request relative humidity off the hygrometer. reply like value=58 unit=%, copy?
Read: value=86 unit=%
